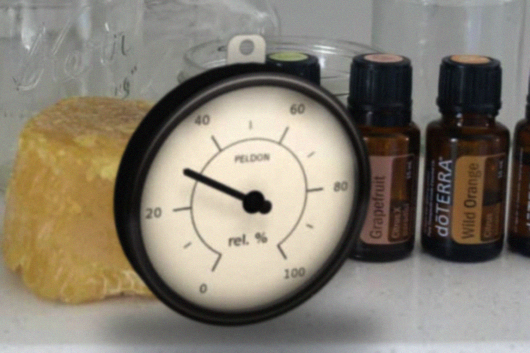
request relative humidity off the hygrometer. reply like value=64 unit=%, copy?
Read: value=30 unit=%
